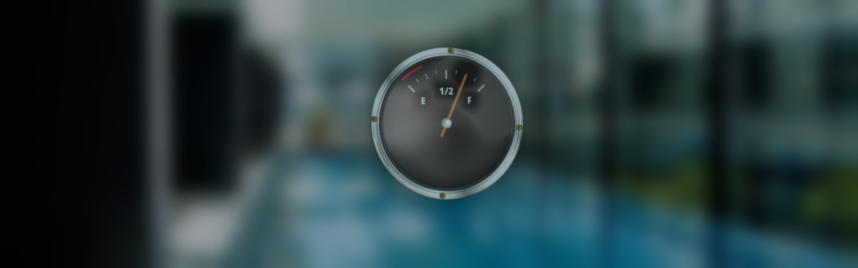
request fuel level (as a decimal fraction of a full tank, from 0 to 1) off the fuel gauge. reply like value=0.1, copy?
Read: value=0.75
